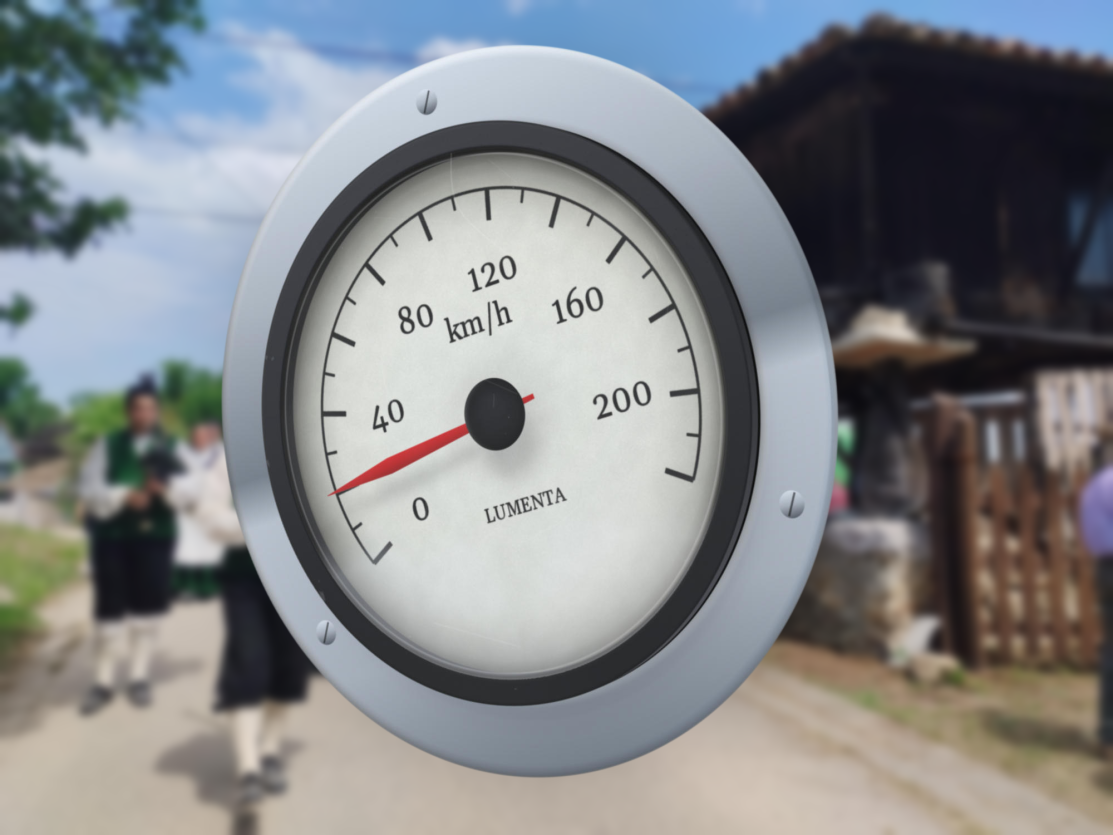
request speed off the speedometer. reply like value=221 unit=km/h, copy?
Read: value=20 unit=km/h
